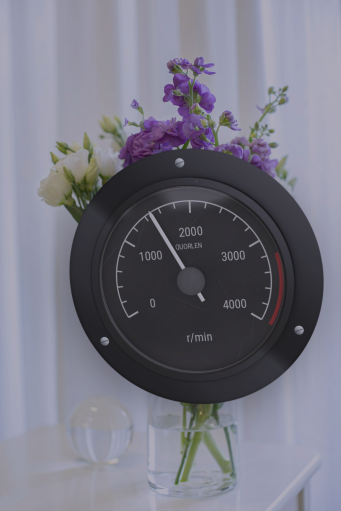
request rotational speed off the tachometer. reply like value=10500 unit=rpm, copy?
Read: value=1500 unit=rpm
